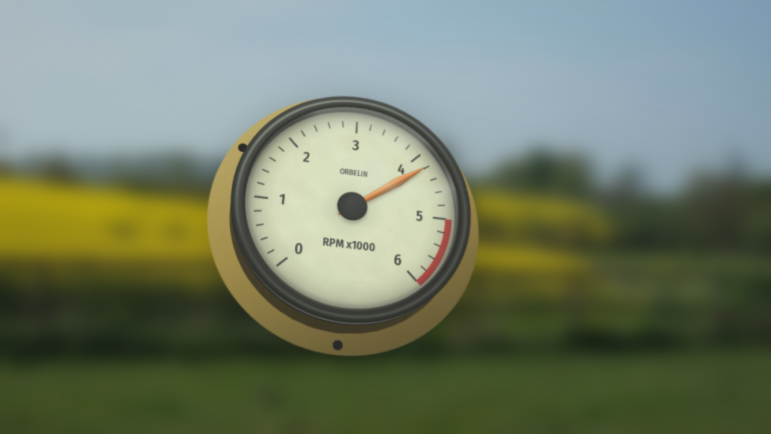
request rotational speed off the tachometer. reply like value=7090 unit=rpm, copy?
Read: value=4200 unit=rpm
